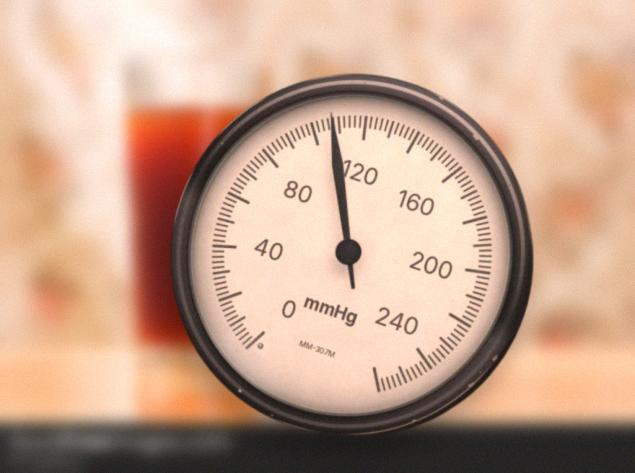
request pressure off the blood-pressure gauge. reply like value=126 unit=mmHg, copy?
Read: value=108 unit=mmHg
